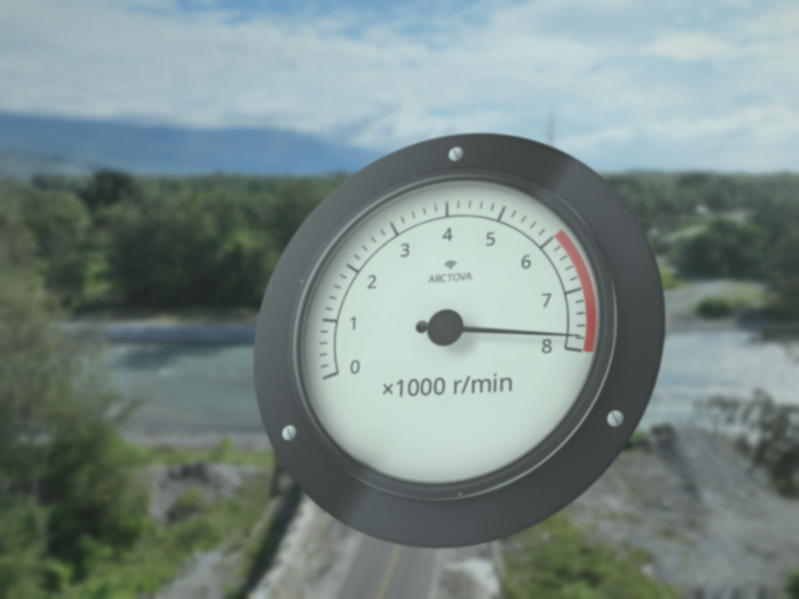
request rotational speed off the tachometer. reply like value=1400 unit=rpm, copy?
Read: value=7800 unit=rpm
